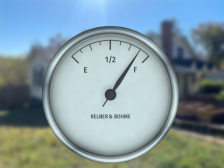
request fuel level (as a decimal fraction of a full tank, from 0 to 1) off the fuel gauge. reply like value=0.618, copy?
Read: value=0.875
